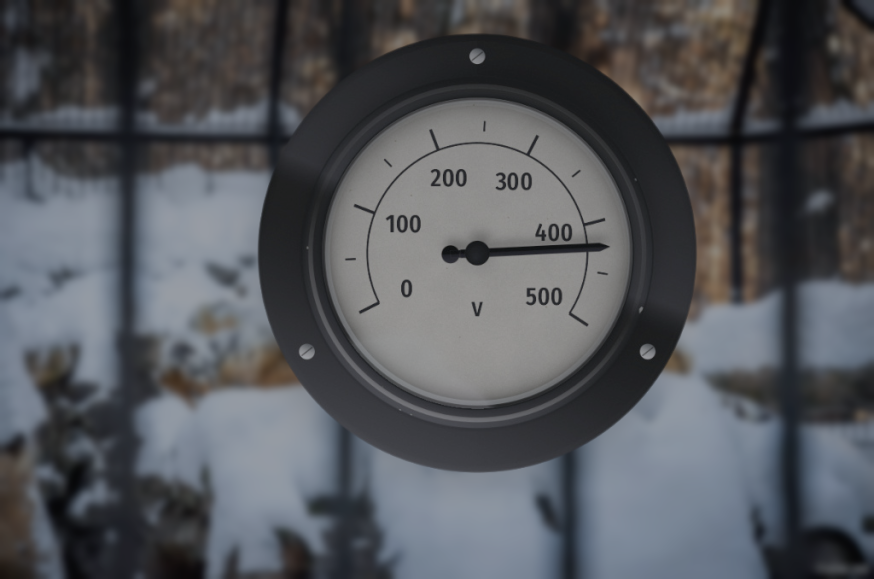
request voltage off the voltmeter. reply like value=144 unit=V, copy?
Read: value=425 unit=V
